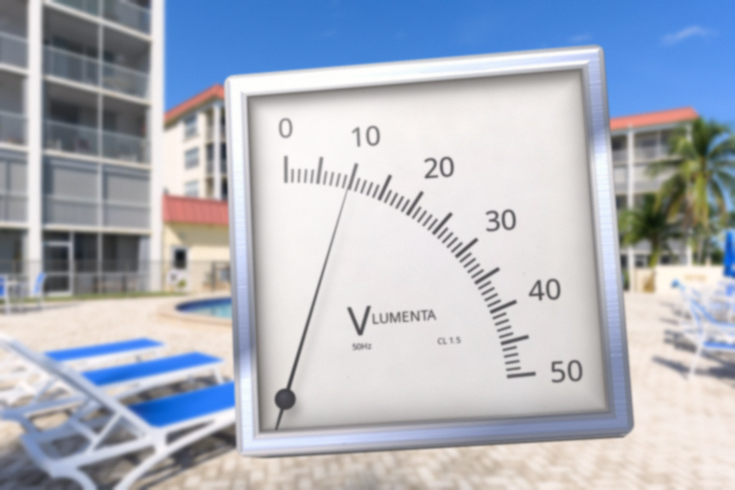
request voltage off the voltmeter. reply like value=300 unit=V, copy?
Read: value=10 unit=V
